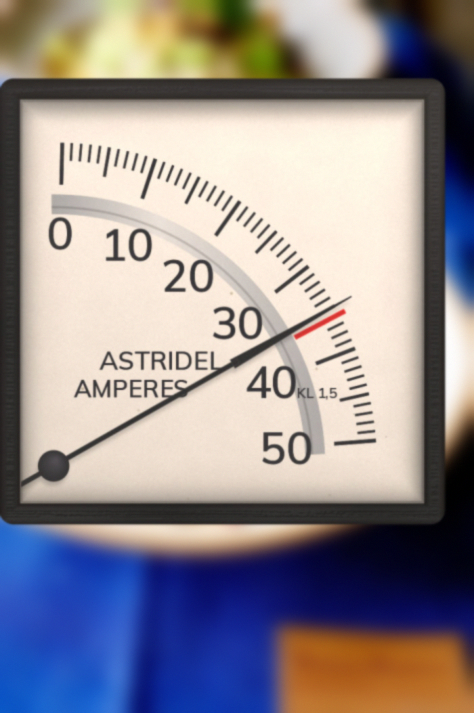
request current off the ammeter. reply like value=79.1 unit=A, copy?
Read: value=35 unit=A
